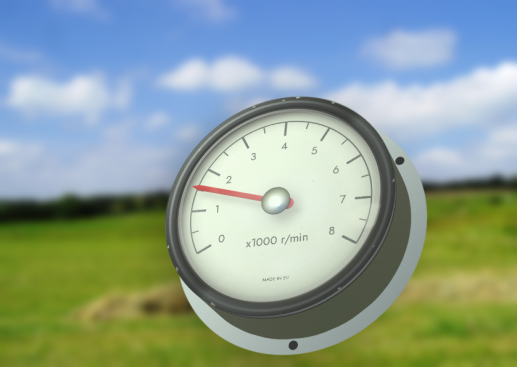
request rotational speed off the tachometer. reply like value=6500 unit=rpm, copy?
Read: value=1500 unit=rpm
